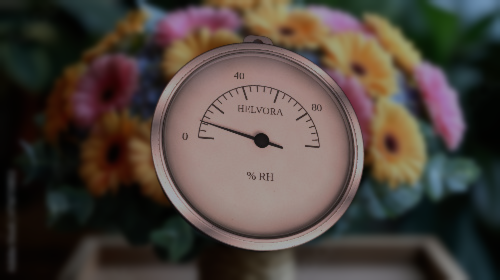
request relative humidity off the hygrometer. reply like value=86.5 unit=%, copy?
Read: value=8 unit=%
